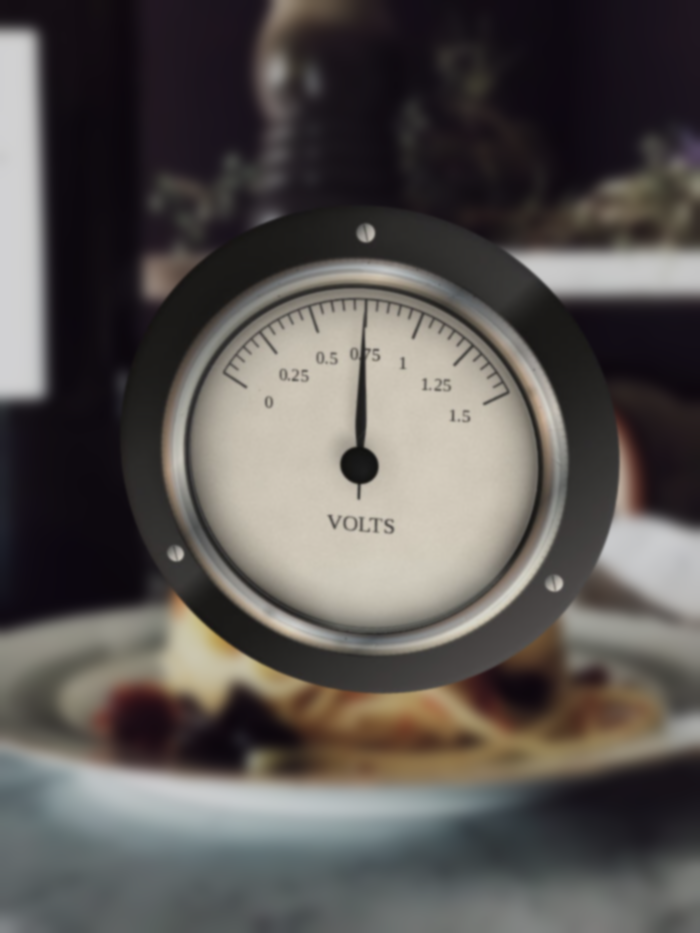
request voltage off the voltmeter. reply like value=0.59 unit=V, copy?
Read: value=0.75 unit=V
